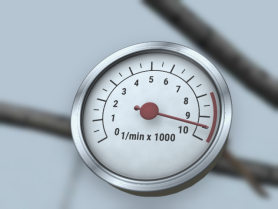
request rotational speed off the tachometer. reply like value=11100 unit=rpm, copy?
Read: value=9500 unit=rpm
